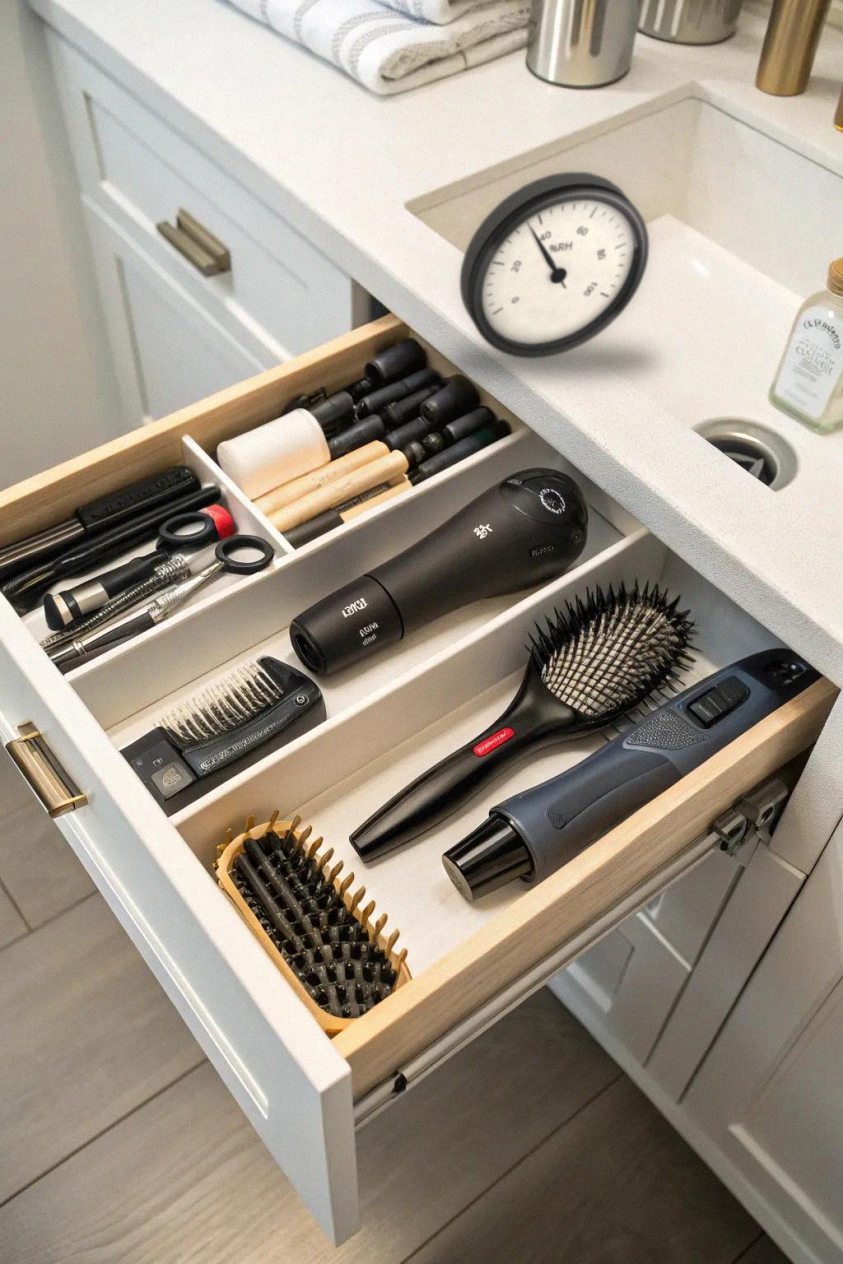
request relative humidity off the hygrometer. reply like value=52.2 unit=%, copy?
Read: value=36 unit=%
